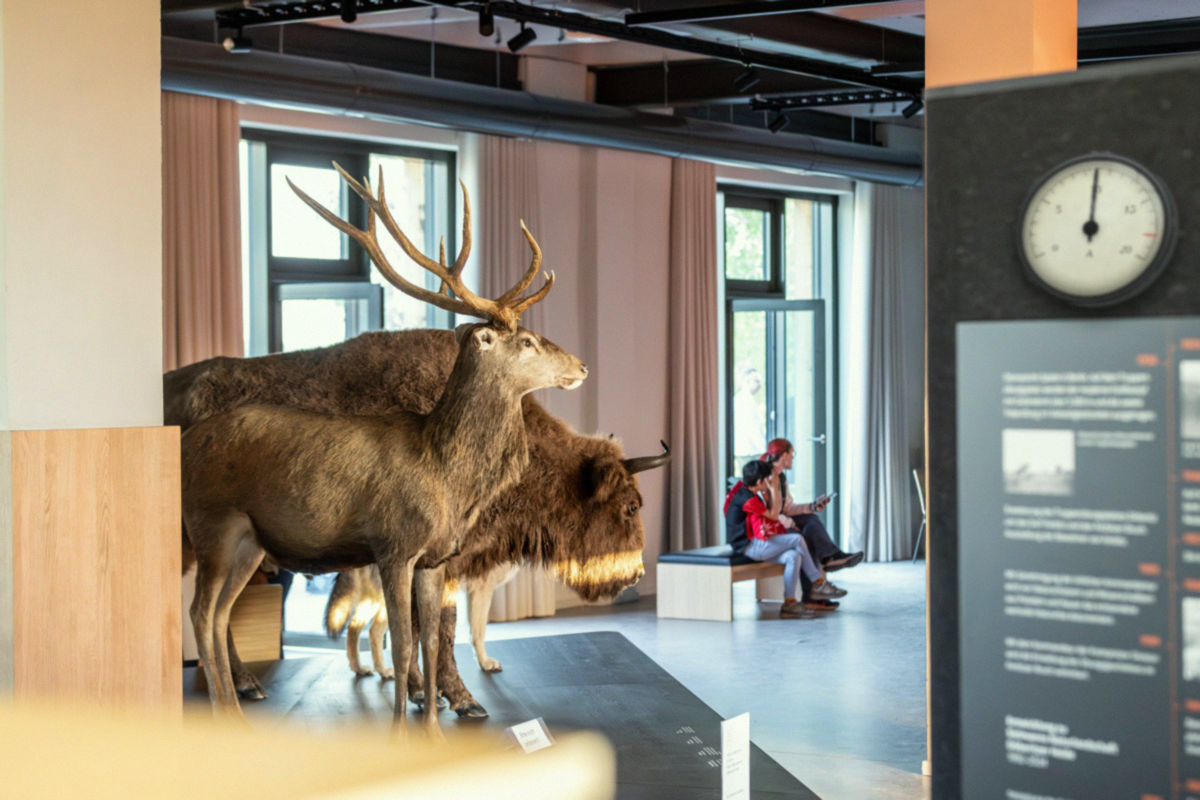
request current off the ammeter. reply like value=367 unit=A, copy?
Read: value=10 unit=A
